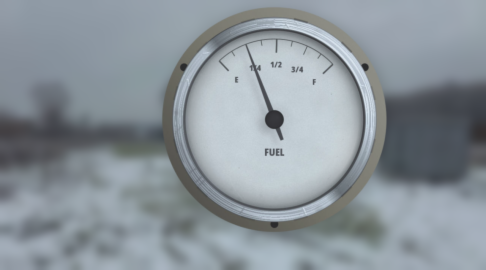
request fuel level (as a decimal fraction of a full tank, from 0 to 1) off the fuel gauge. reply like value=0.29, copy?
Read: value=0.25
